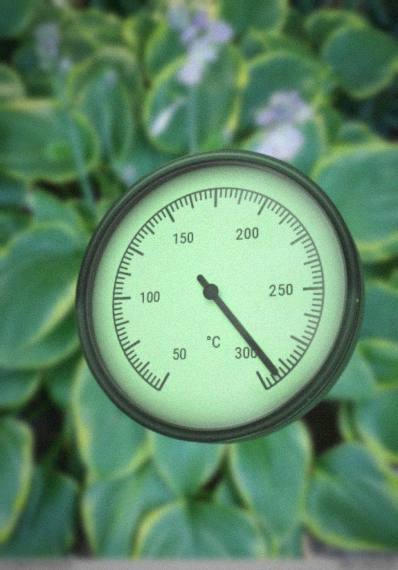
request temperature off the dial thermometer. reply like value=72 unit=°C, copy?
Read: value=292.5 unit=°C
